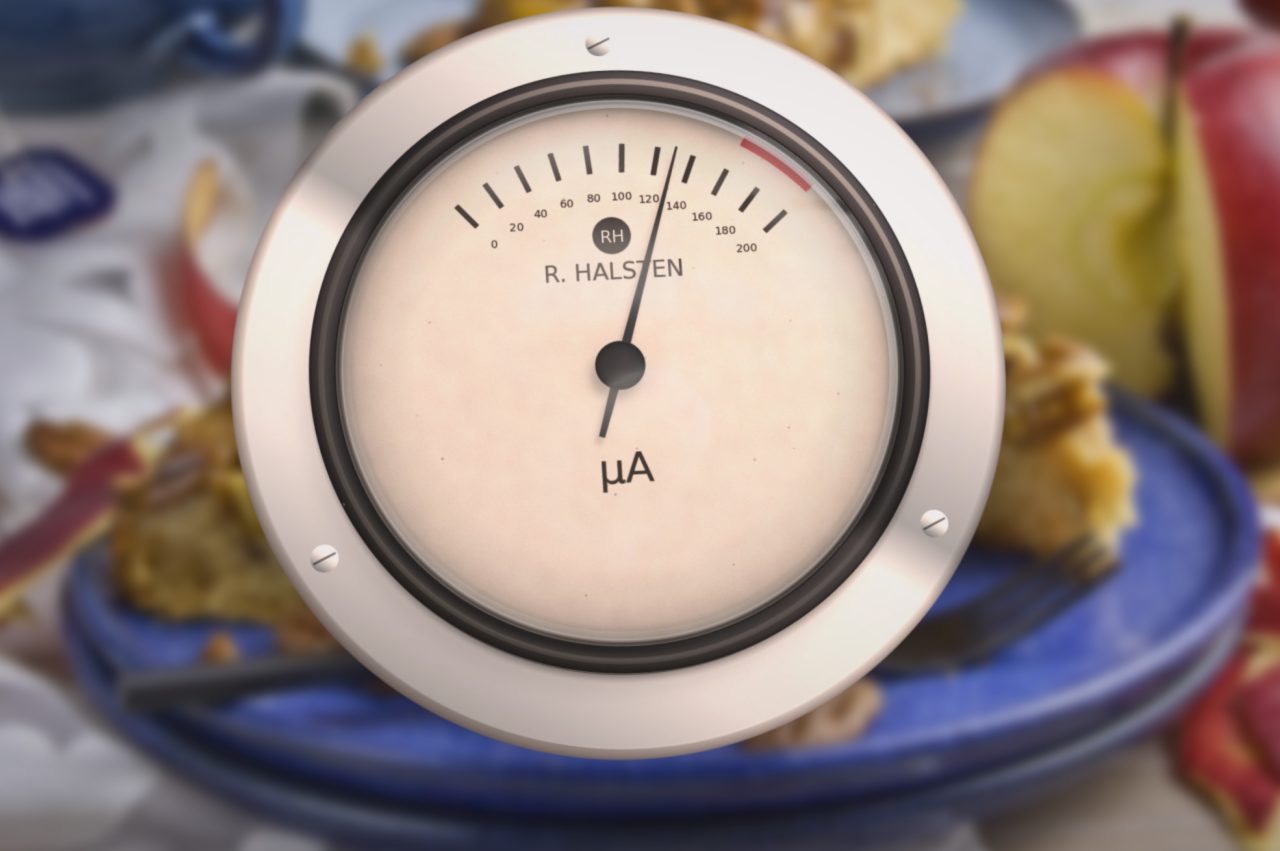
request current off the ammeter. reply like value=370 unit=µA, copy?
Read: value=130 unit=µA
